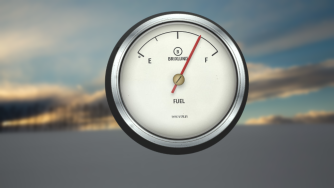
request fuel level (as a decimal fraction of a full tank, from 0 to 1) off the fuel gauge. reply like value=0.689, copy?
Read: value=0.75
